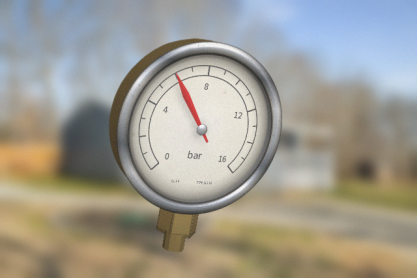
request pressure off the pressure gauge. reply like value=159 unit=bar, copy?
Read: value=6 unit=bar
